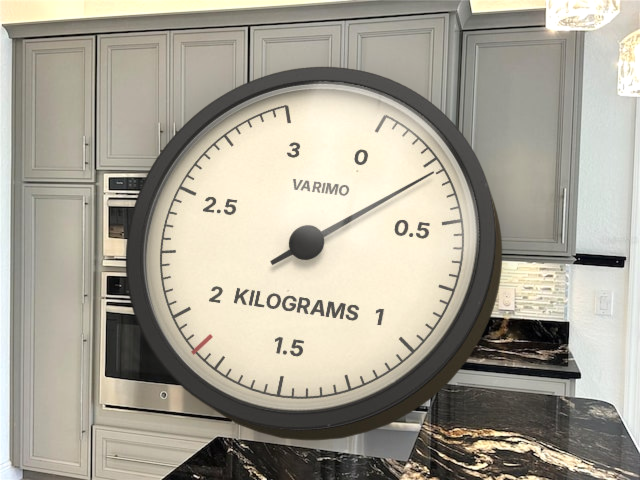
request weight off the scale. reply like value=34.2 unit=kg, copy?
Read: value=0.3 unit=kg
